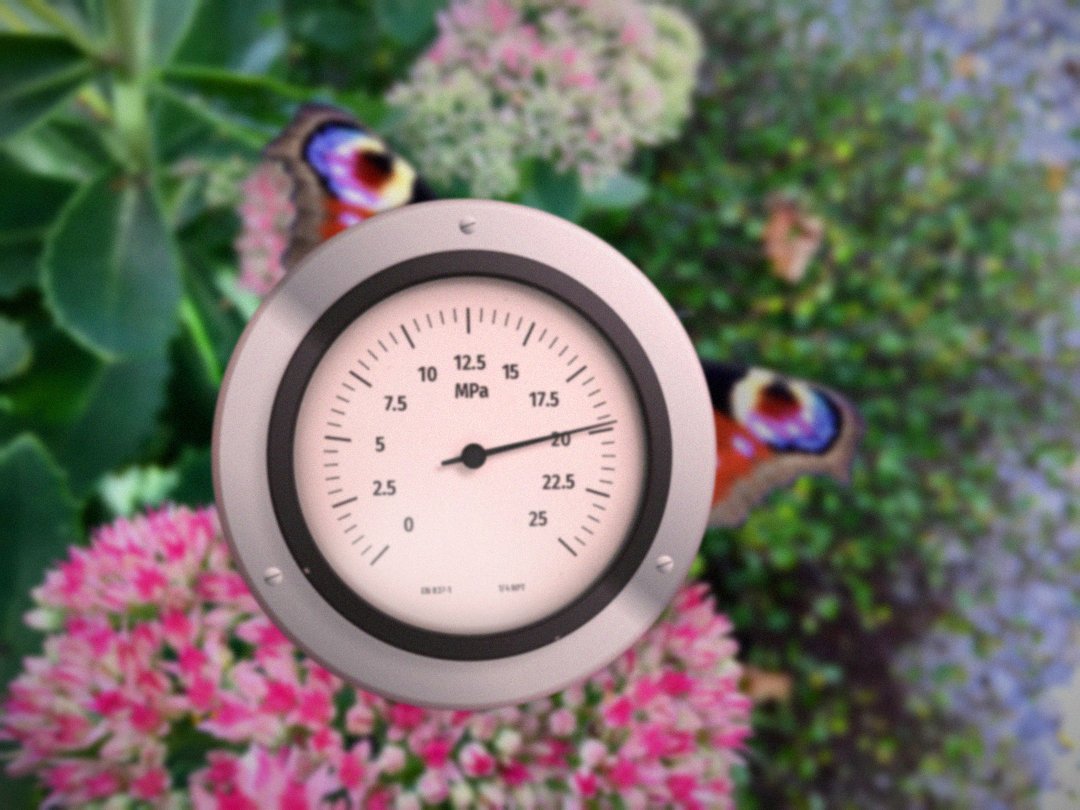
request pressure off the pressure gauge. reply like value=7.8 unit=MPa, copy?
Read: value=19.75 unit=MPa
